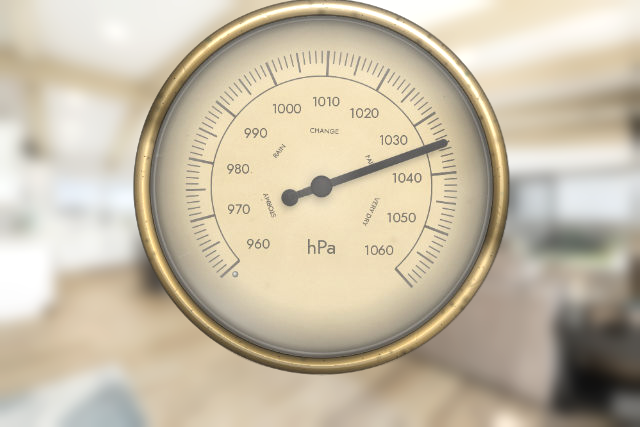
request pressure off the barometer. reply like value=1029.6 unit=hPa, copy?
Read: value=1035 unit=hPa
